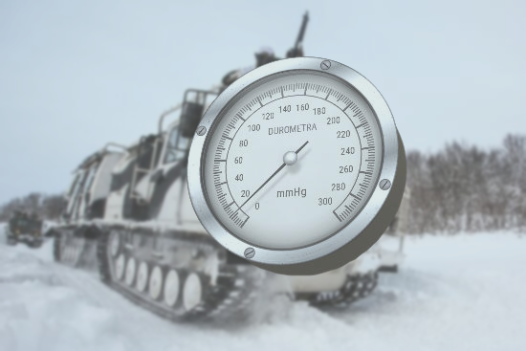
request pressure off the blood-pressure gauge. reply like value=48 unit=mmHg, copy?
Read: value=10 unit=mmHg
